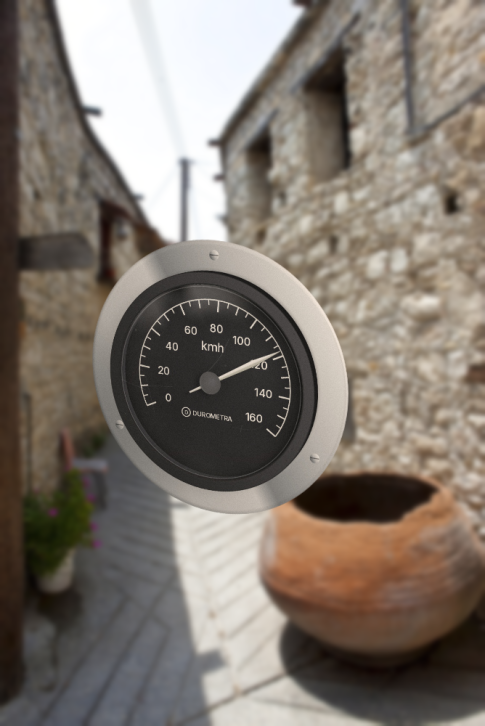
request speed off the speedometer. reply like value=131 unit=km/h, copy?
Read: value=117.5 unit=km/h
